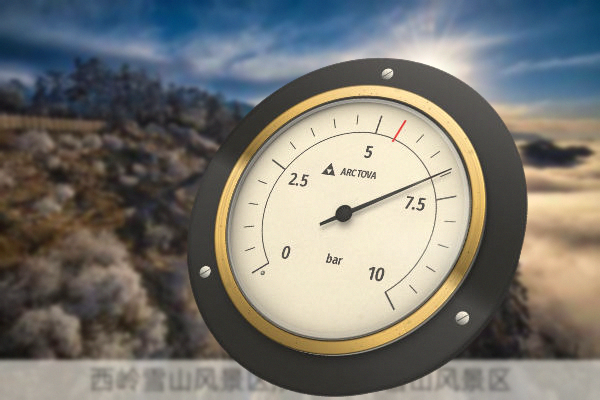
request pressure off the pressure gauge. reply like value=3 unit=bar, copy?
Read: value=7 unit=bar
